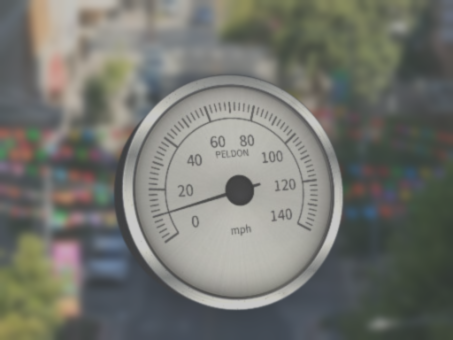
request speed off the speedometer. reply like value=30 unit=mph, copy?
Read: value=10 unit=mph
